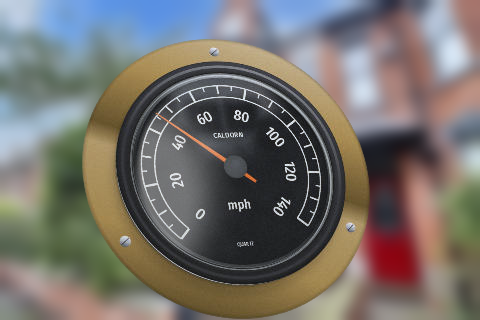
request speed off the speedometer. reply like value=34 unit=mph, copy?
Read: value=45 unit=mph
